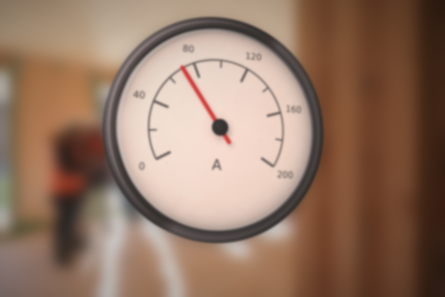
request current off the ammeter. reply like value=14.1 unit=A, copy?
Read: value=70 unit=A
